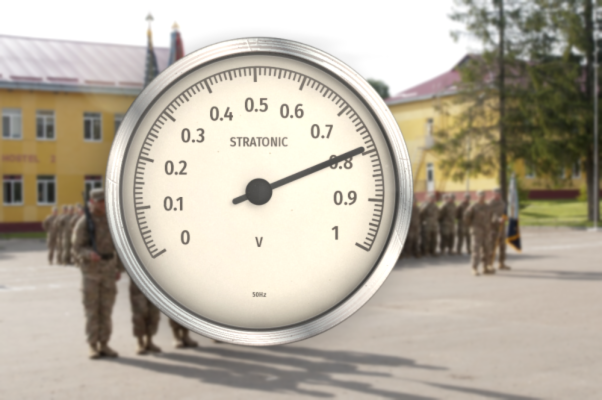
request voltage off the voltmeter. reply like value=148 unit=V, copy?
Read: value=0.79 unit=V
